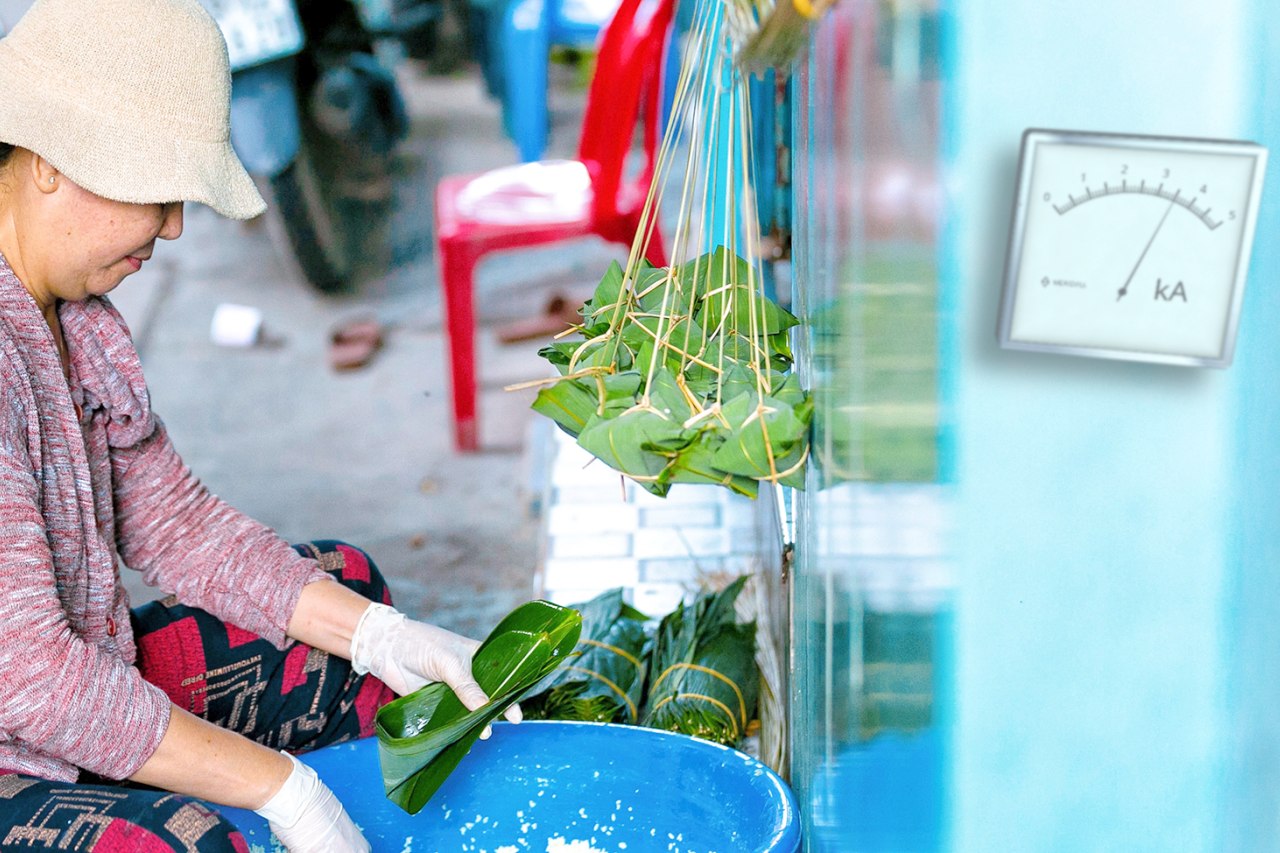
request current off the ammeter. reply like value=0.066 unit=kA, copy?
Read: value=3.5 unit=kA
